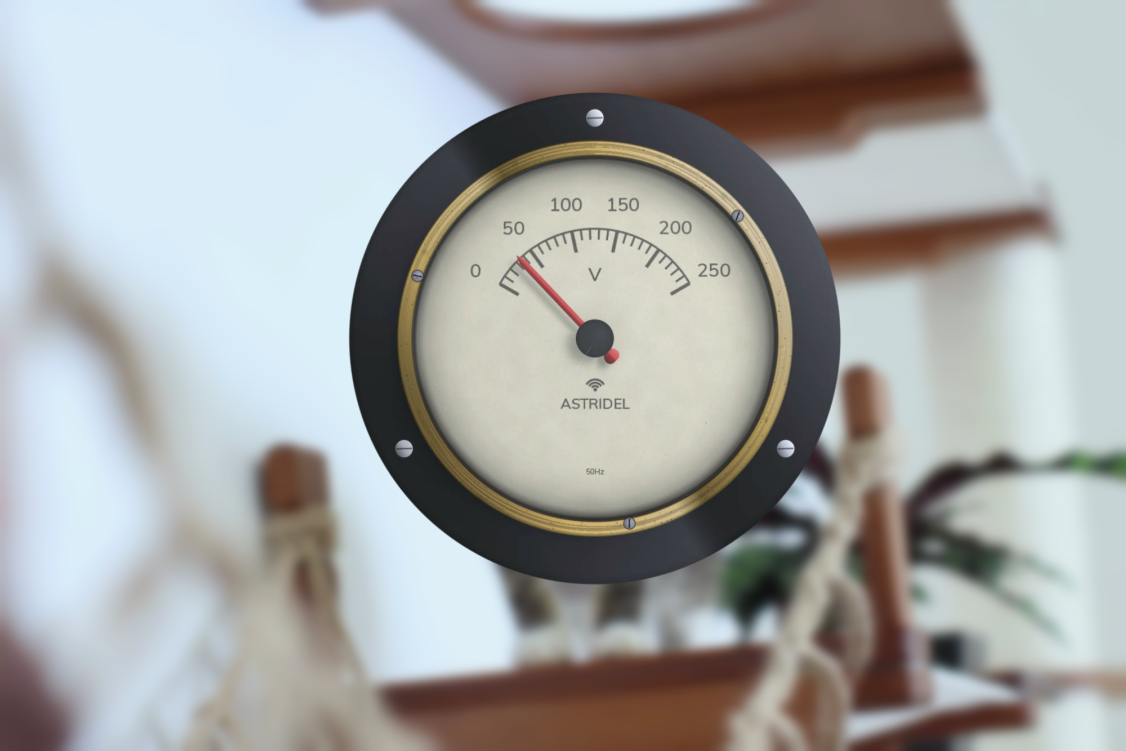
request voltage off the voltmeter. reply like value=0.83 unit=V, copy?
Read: value=35 unit=V
